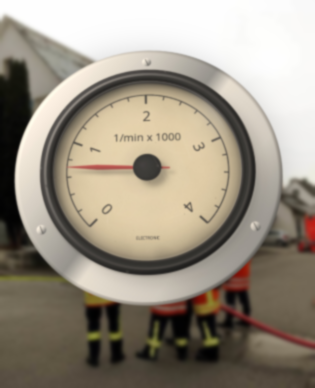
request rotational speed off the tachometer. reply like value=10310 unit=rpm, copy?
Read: value=700 unit=rpm
